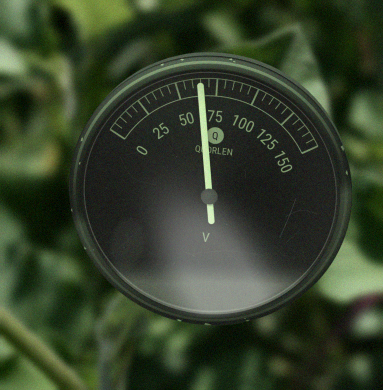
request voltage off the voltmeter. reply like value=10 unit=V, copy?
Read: value=65 unit=V
